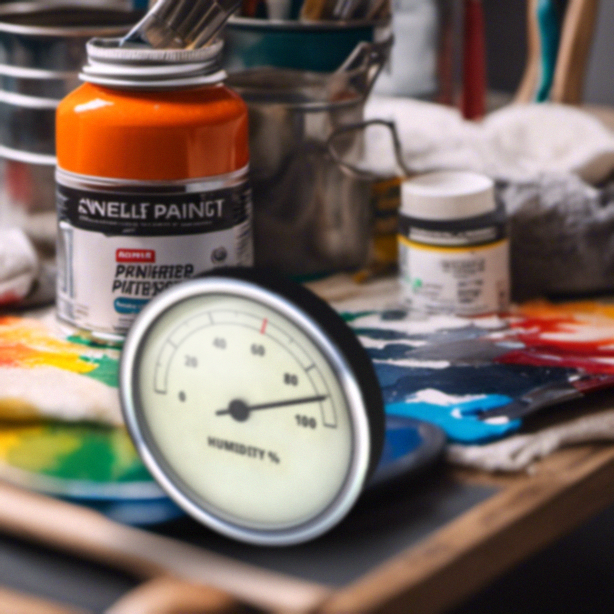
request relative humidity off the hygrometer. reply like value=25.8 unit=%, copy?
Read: value=90 unit=%
